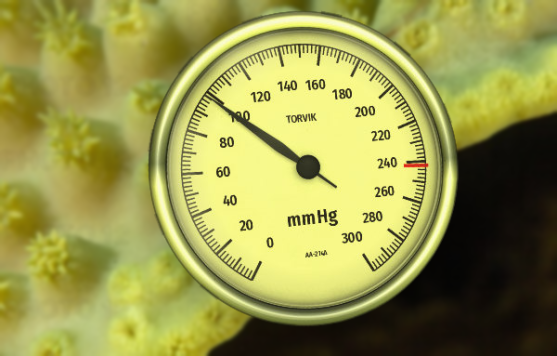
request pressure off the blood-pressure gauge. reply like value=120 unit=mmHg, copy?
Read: value=98 unit=mmHg
